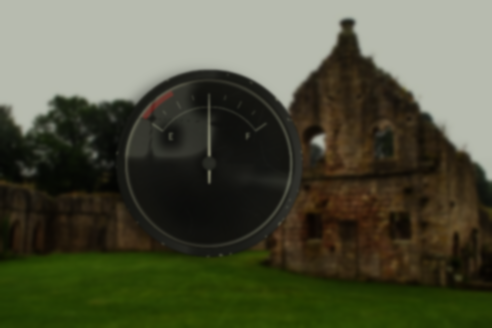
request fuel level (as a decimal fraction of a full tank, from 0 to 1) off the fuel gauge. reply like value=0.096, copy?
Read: value=0.5
